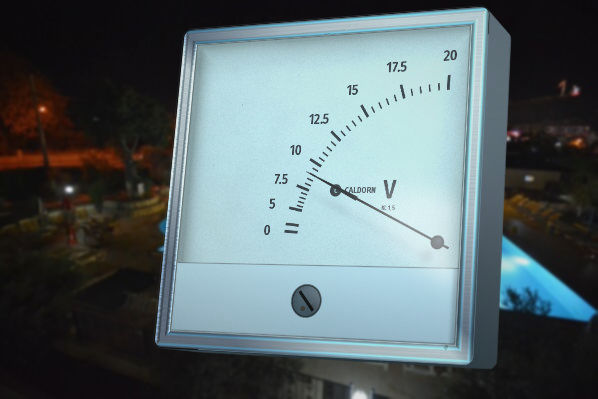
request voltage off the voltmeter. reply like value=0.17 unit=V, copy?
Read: value=9 unit=V
